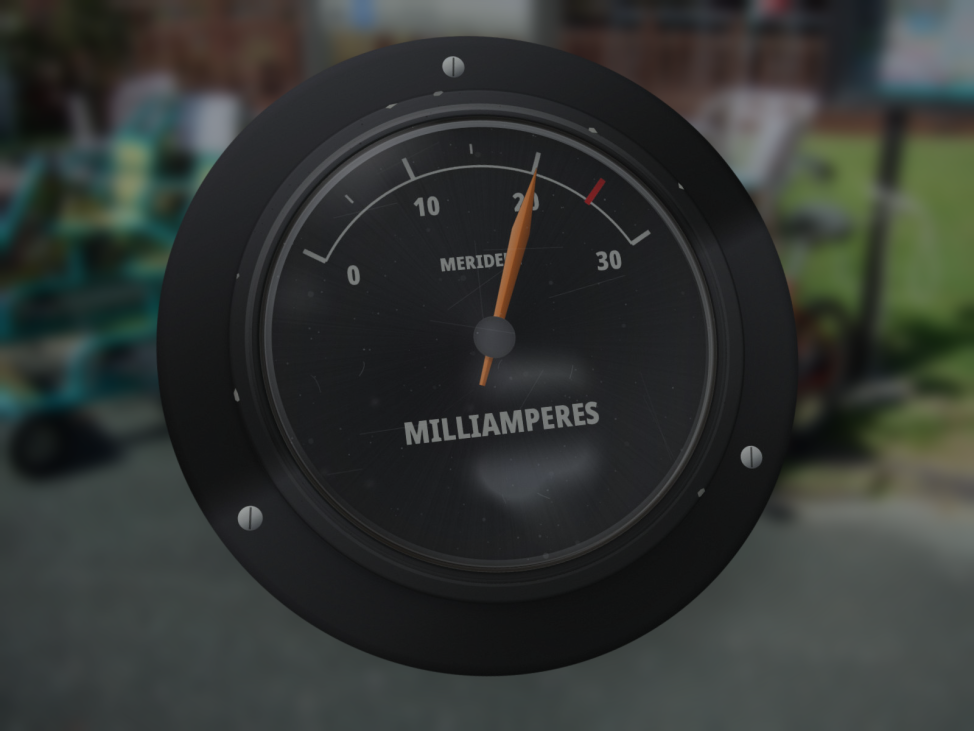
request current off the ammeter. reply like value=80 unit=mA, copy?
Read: value=20 unit=mA
